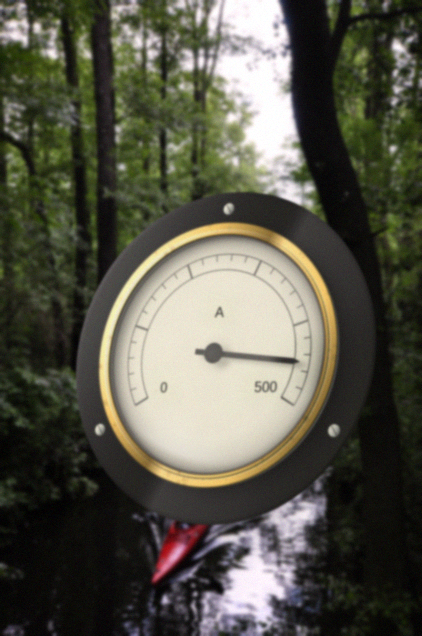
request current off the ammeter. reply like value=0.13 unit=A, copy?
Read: value=450 unit=A
